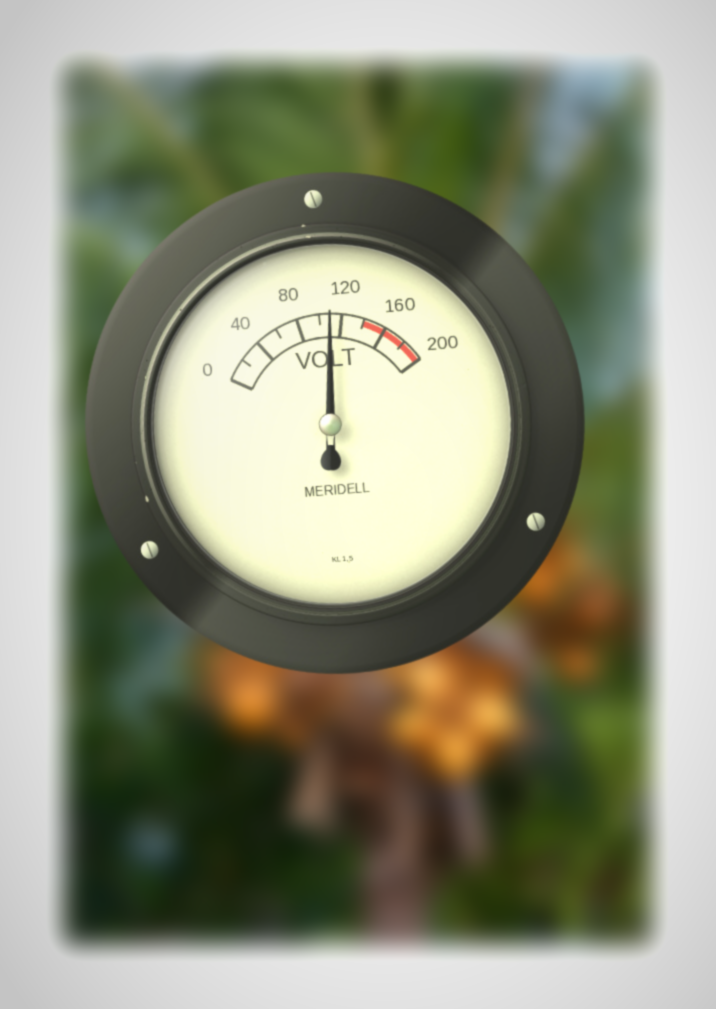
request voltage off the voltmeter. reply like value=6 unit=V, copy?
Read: value=110 unit=V
